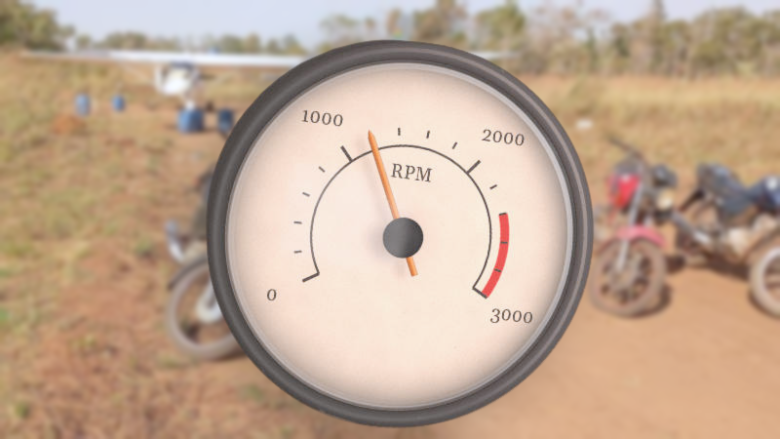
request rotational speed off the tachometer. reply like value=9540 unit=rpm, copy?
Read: value=1200 unit=rpm
